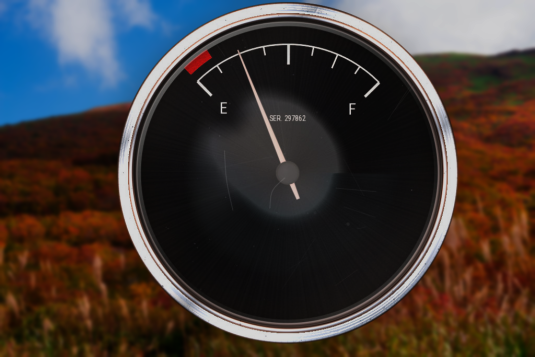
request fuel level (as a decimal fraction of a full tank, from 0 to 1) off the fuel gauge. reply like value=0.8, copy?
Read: value=0.25
